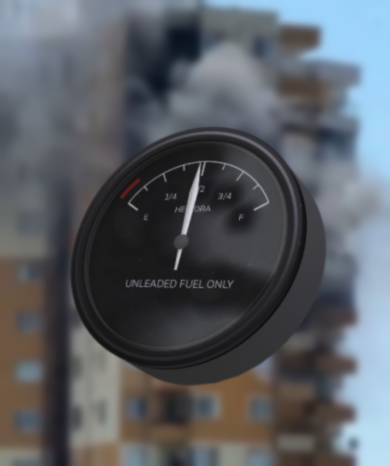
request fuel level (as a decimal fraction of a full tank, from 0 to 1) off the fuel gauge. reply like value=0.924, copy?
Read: value=0.5
